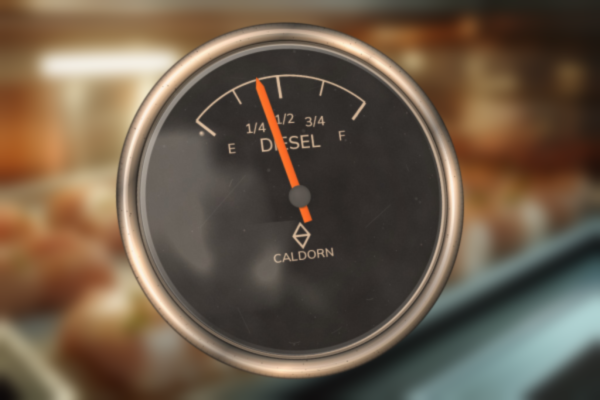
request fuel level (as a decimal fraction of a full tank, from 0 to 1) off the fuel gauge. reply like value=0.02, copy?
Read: value=0.375
